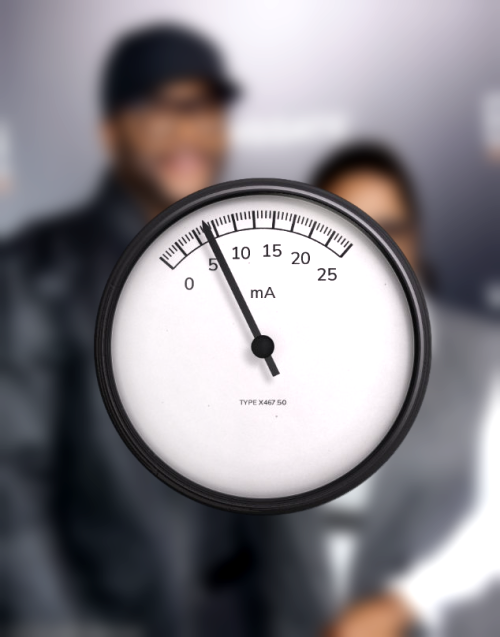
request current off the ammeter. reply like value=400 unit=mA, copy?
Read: value=6.5 unit=mA
